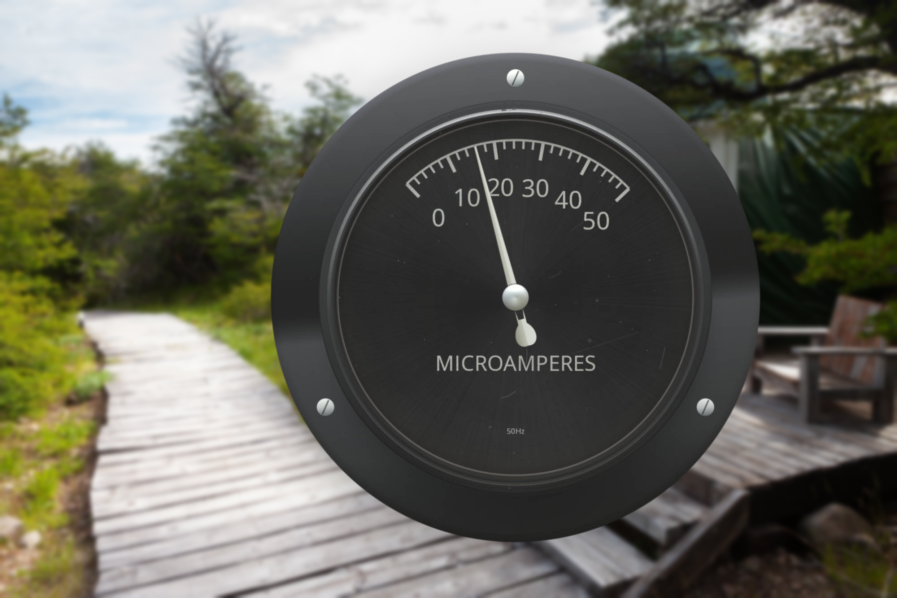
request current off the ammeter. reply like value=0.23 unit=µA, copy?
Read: value=16 unit=µA
